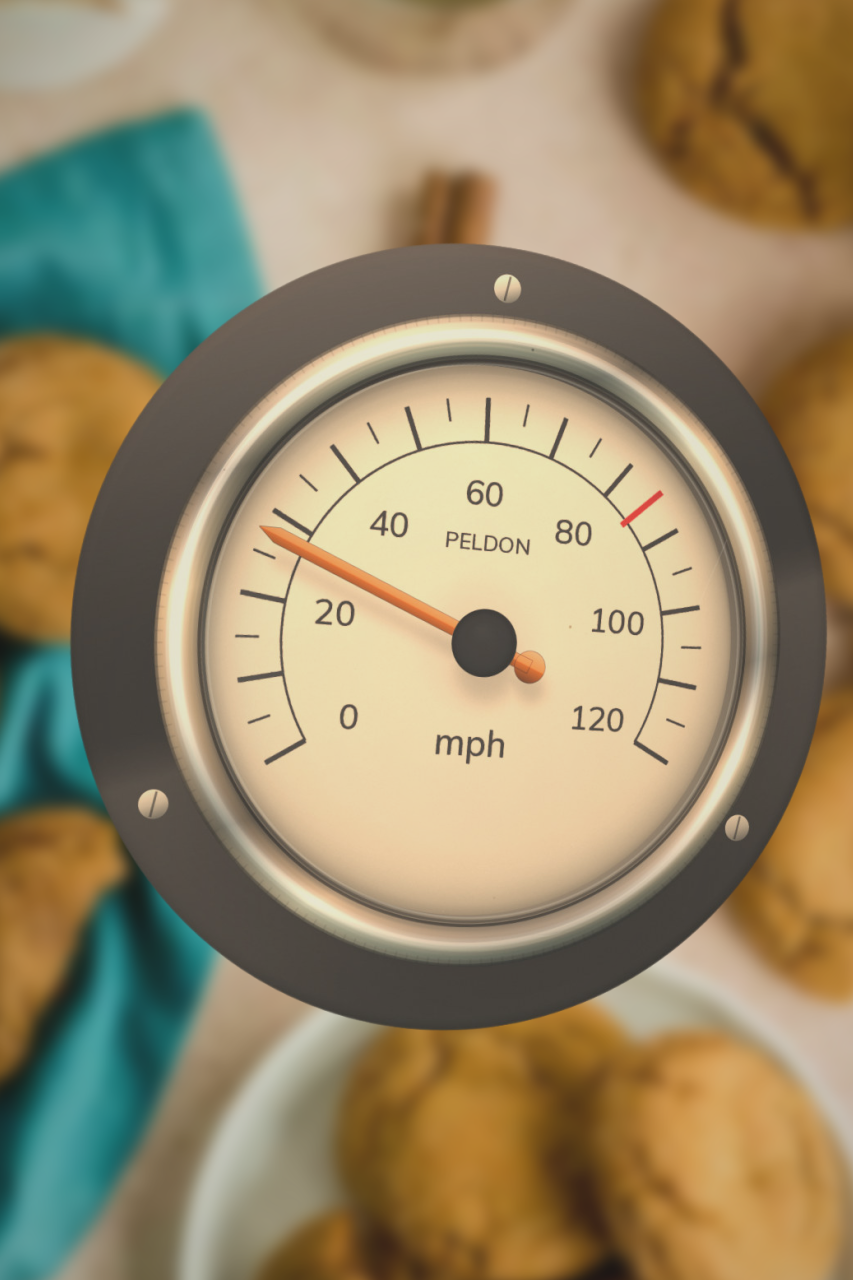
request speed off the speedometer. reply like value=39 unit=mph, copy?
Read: value=27.5 unit=mph
